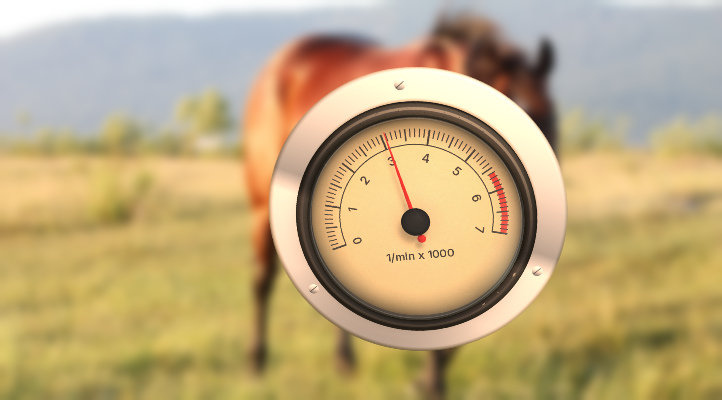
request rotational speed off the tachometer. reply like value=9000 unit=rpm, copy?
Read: value=3100 unit=rpm
